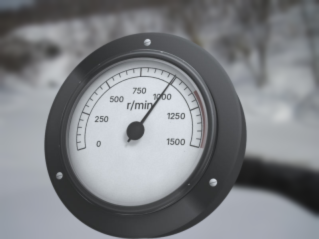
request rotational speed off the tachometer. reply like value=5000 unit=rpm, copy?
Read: value=1000 unit=rpm
